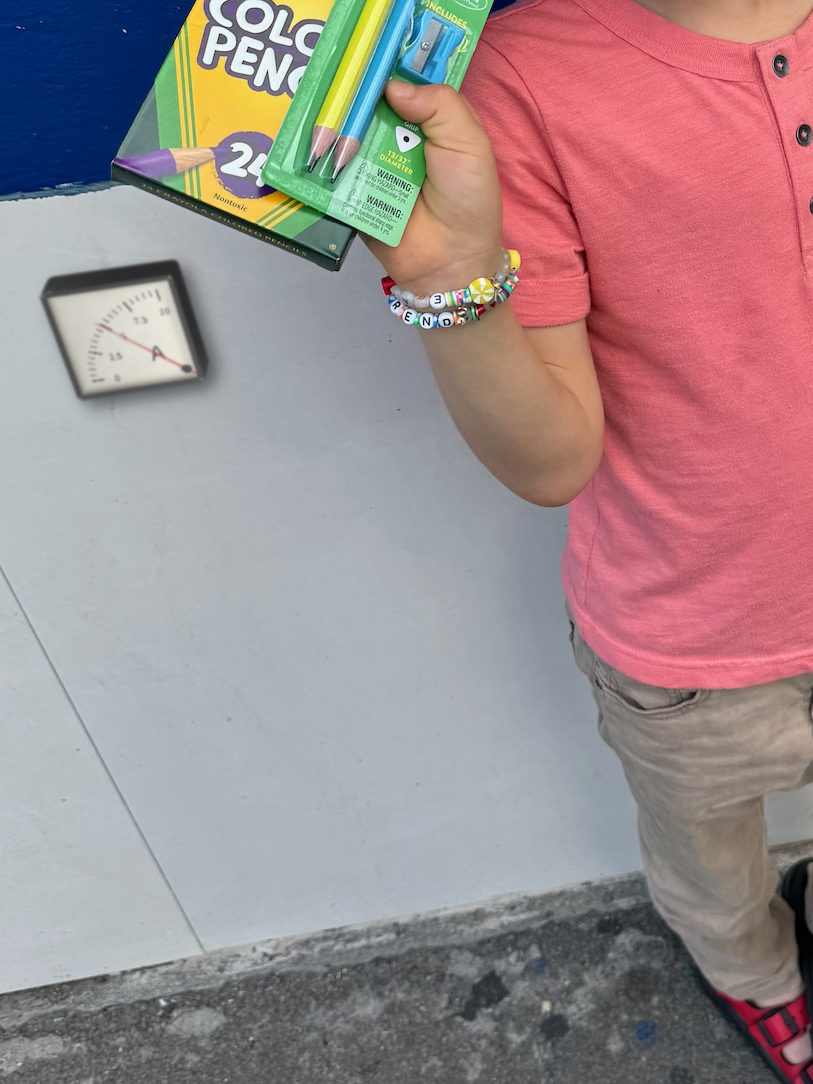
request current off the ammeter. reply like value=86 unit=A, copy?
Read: value=5 unit=A
